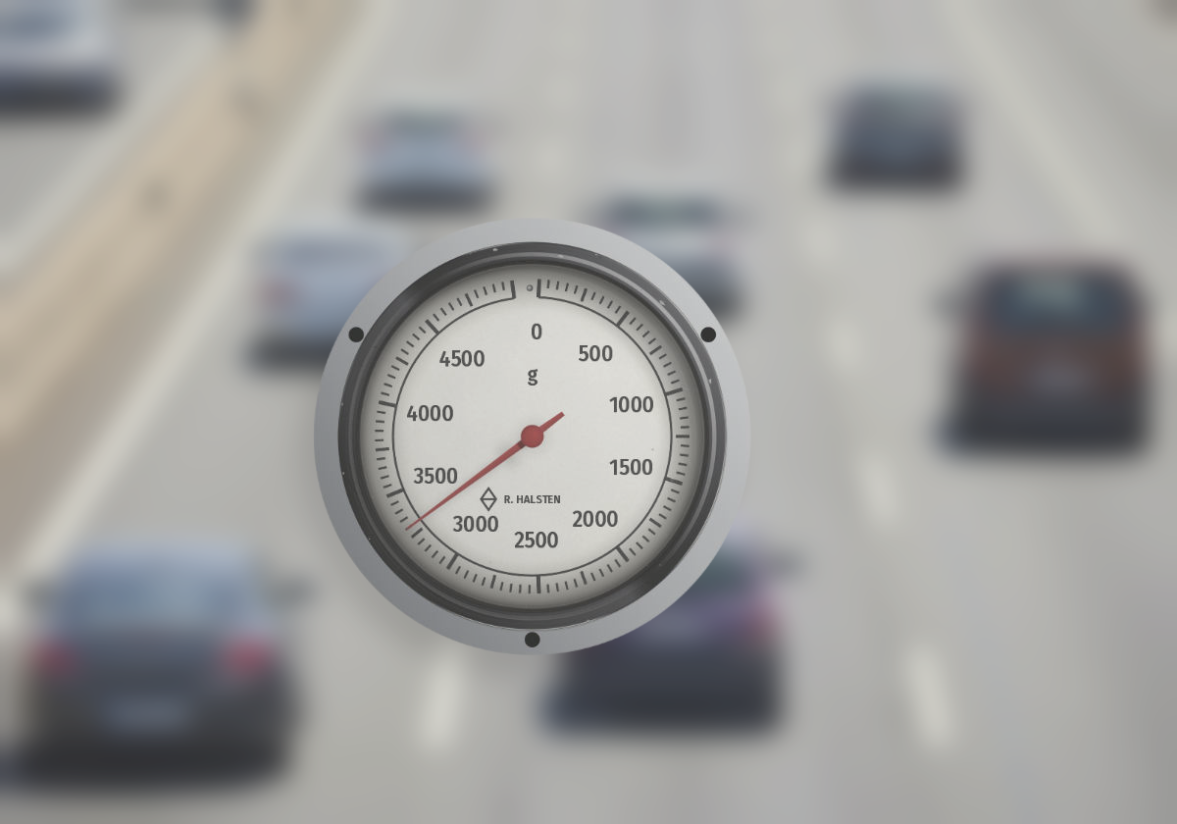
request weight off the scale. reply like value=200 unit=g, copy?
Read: value=3300 unit=g
